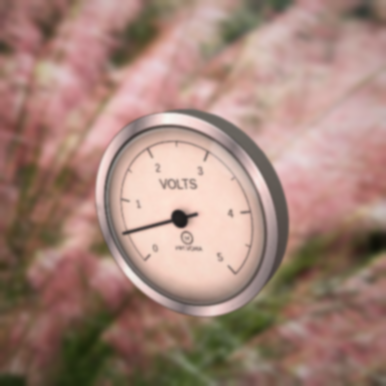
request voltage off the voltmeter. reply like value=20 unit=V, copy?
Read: value=0.5 unit=V
